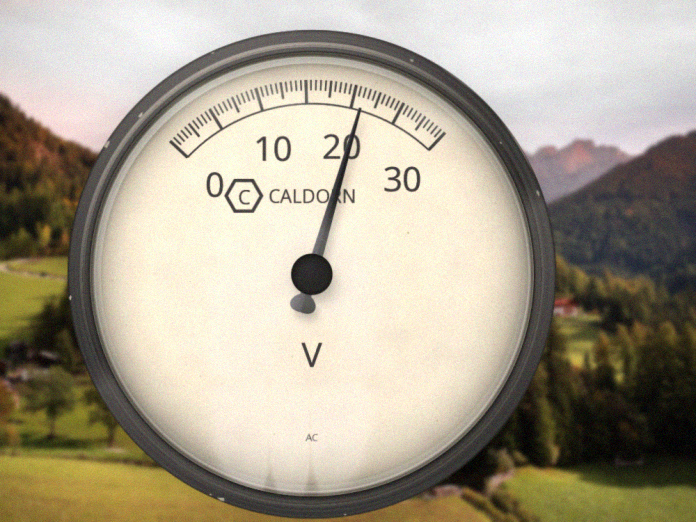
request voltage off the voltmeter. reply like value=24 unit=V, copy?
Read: value=21 unit=V
